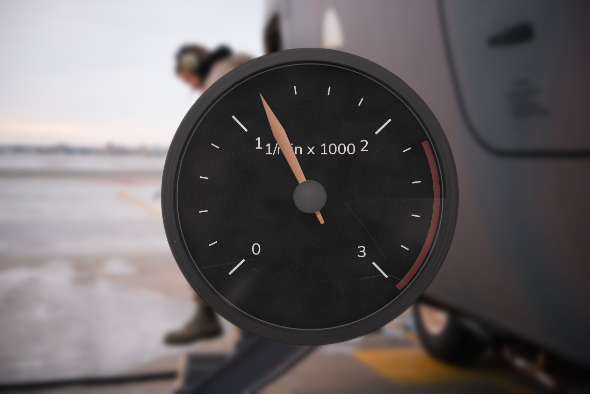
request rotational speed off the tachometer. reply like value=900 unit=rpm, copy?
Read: value=1200 unit=rpm
